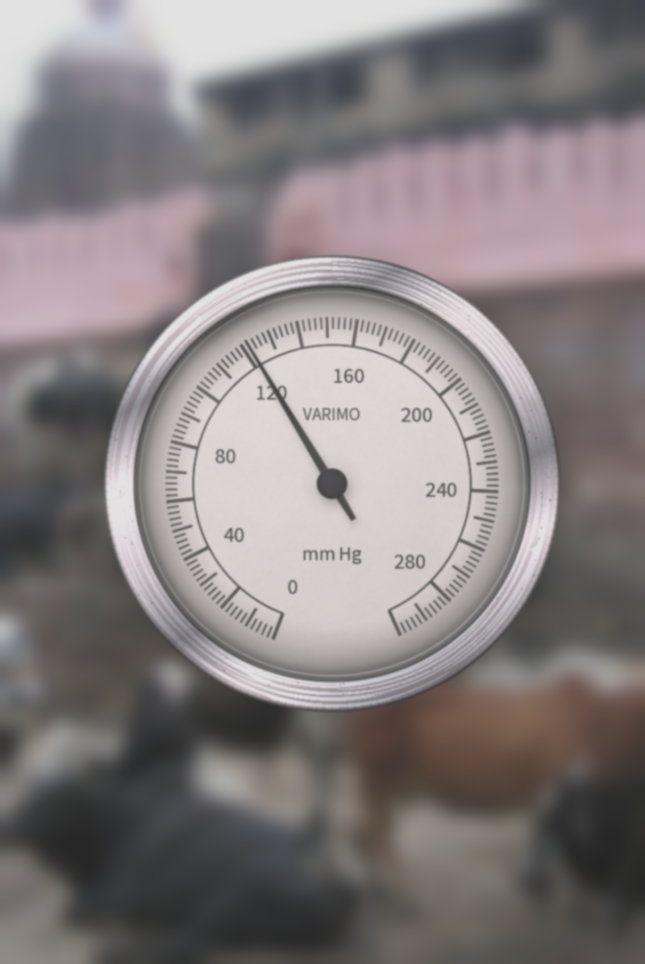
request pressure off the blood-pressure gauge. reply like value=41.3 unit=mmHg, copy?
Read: value=122 unit=mmHg
